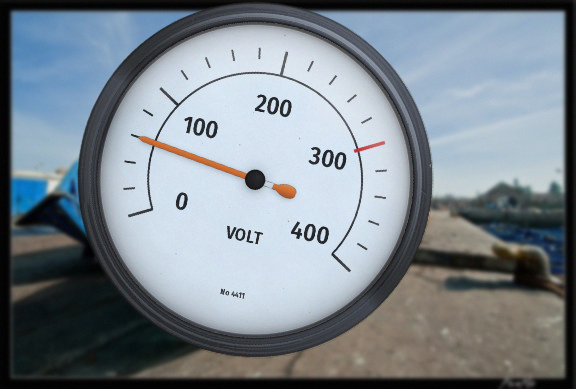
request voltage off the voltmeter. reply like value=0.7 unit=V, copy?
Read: value=60 unit=V
